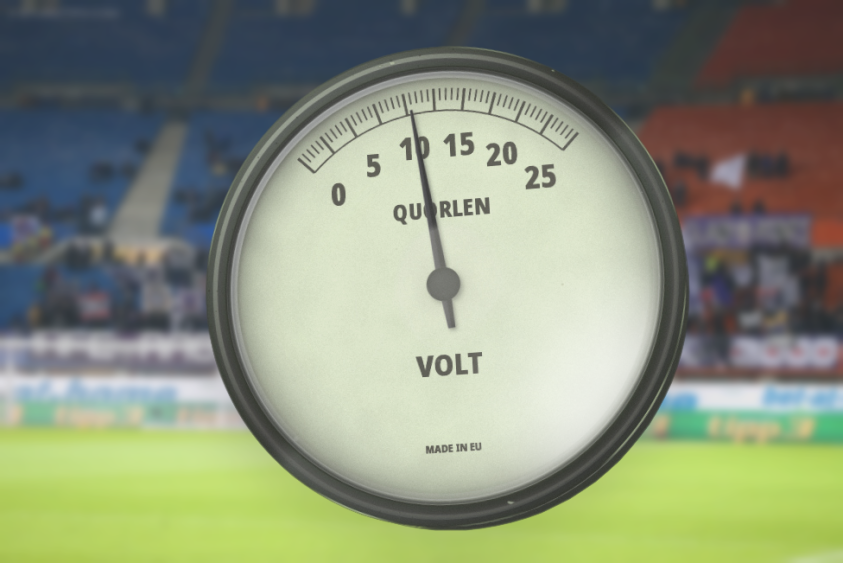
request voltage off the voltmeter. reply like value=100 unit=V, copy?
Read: value=10.5 unit=V
